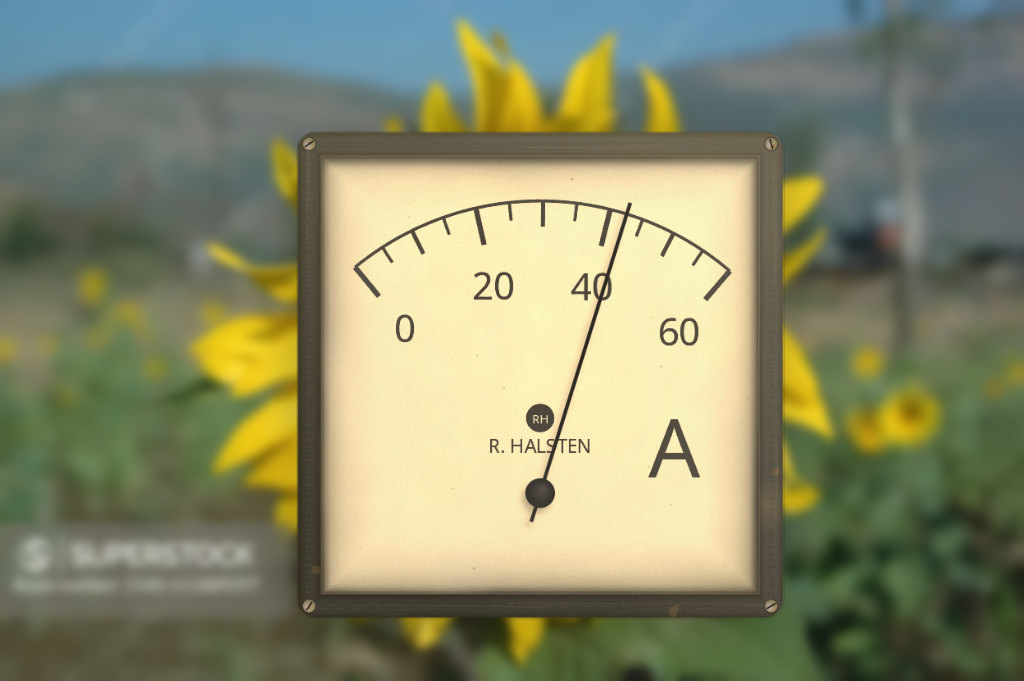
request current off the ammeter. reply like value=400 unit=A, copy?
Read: value=42.5 unit=A
